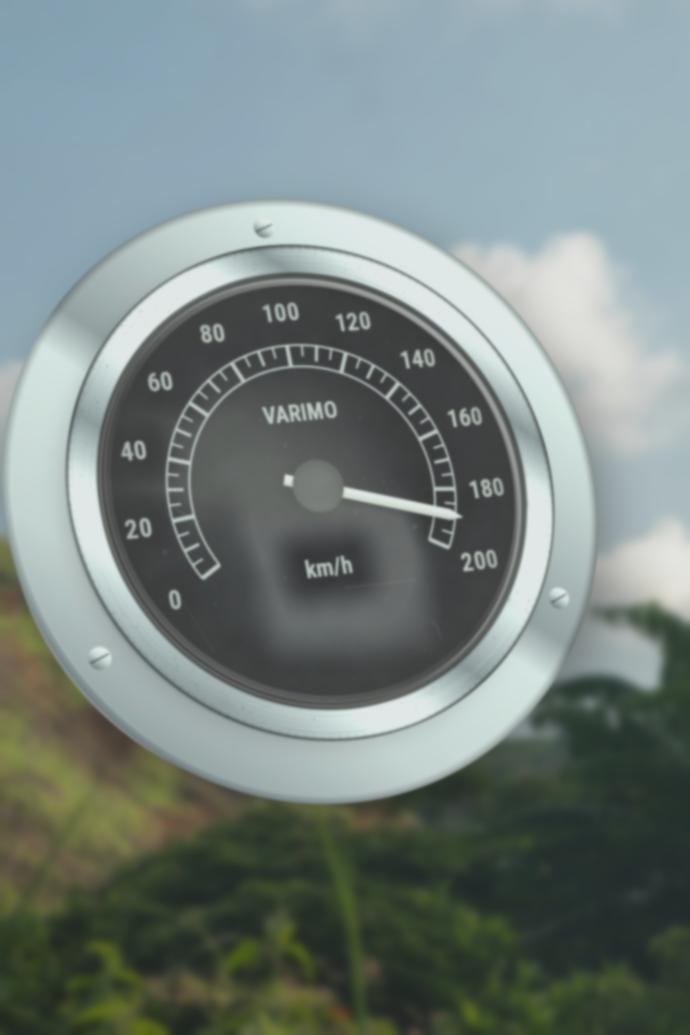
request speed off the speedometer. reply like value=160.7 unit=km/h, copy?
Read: value=190 unit=km/h
